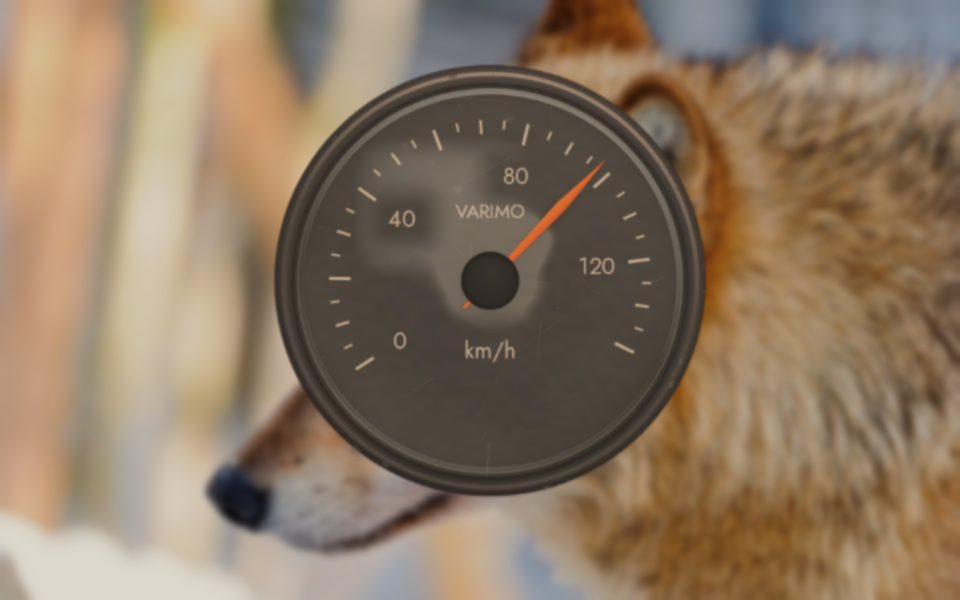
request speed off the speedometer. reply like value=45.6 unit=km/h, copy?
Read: value=97.5 unit=km/h
